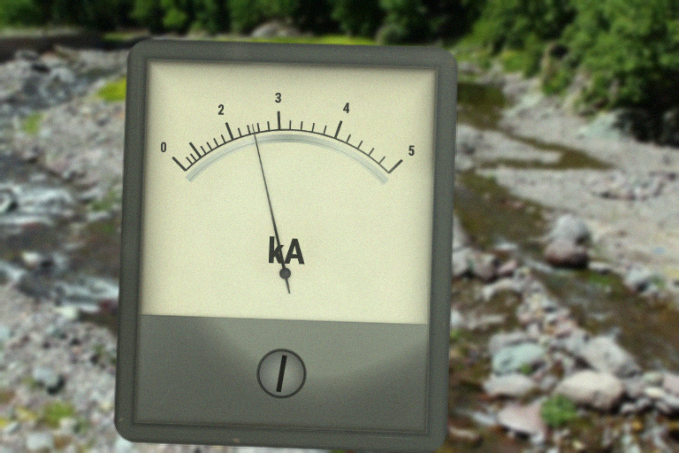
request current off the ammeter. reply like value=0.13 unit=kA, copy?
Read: value=2.5 unit=kA
